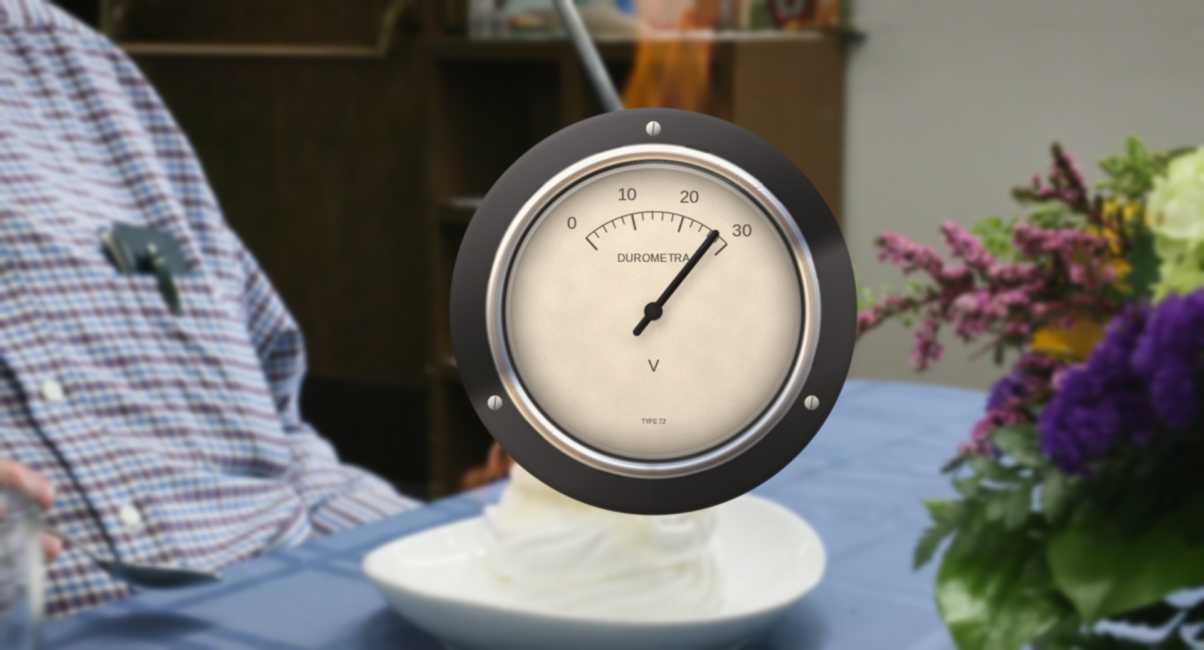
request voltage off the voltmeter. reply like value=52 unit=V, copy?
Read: value=27 unit=V
